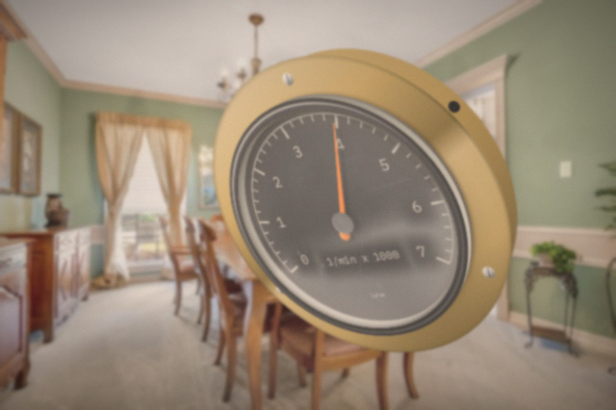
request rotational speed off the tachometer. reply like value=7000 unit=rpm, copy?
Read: value=4000 unit=rpm
